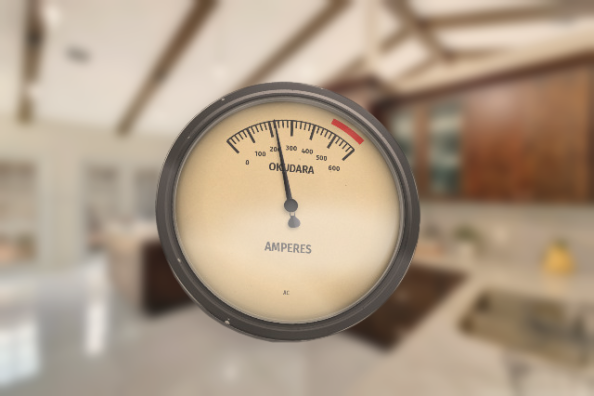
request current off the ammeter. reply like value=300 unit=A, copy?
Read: value=220 unit=A
